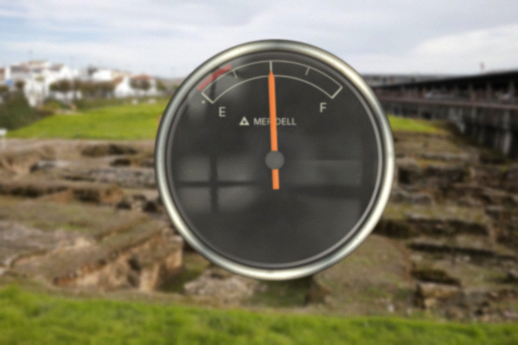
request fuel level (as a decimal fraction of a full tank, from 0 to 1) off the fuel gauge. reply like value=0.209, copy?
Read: value=0.5
